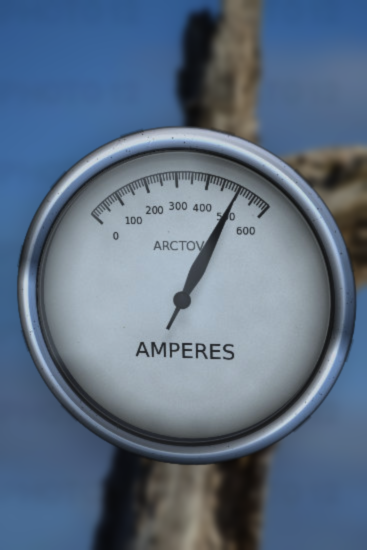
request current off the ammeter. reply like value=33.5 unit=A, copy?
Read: value=500 unit=A
